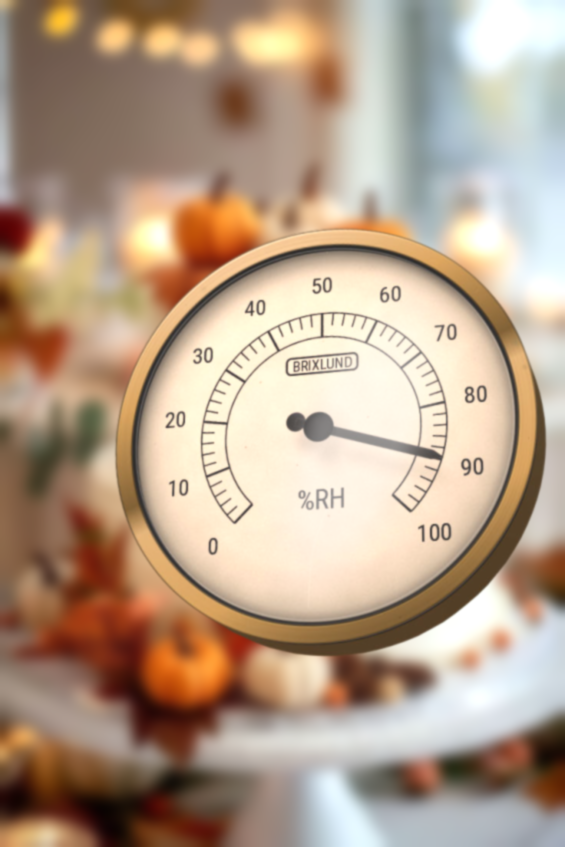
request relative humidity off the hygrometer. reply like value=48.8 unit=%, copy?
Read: value=90 unit=%
